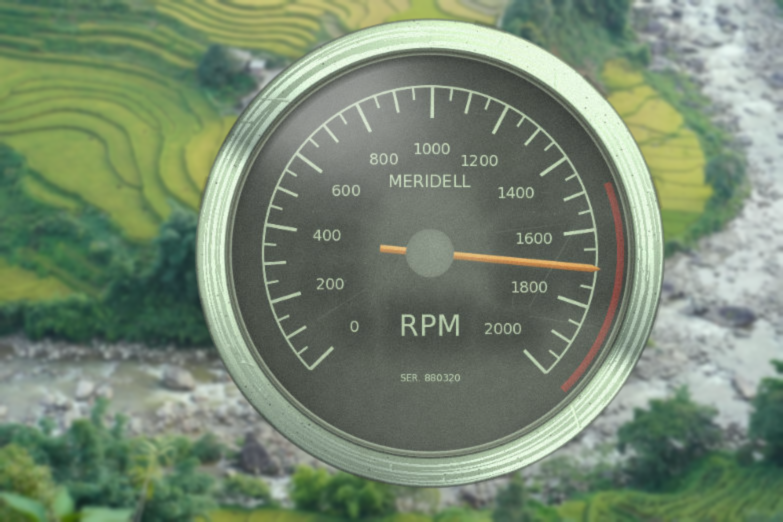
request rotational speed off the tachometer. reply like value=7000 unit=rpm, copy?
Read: value=1700 unit=rpm
